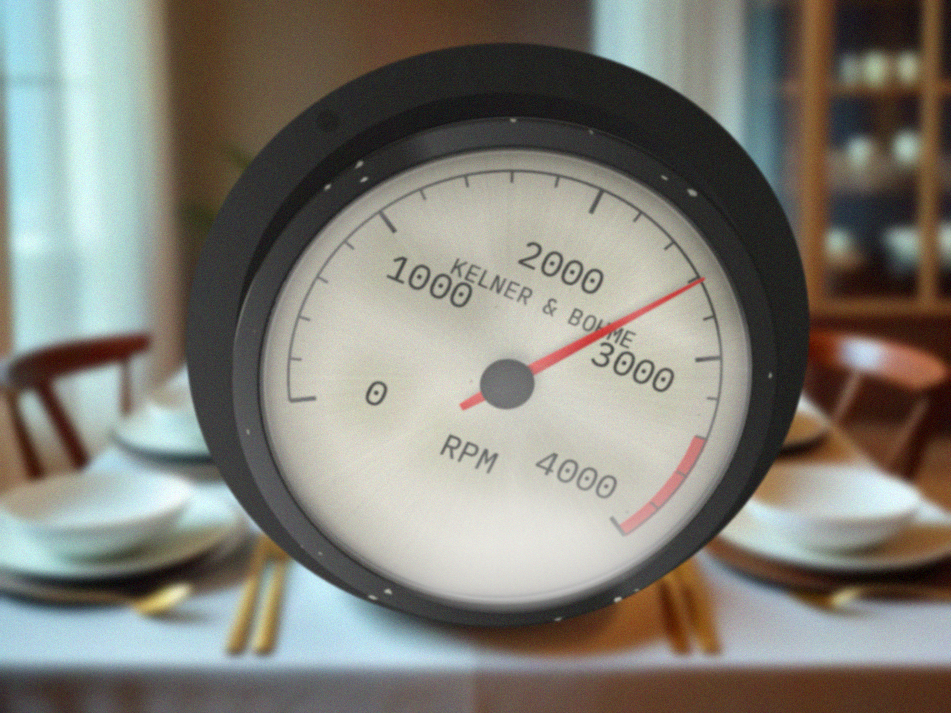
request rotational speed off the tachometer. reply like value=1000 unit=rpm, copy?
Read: value=2600 unit=rpm
